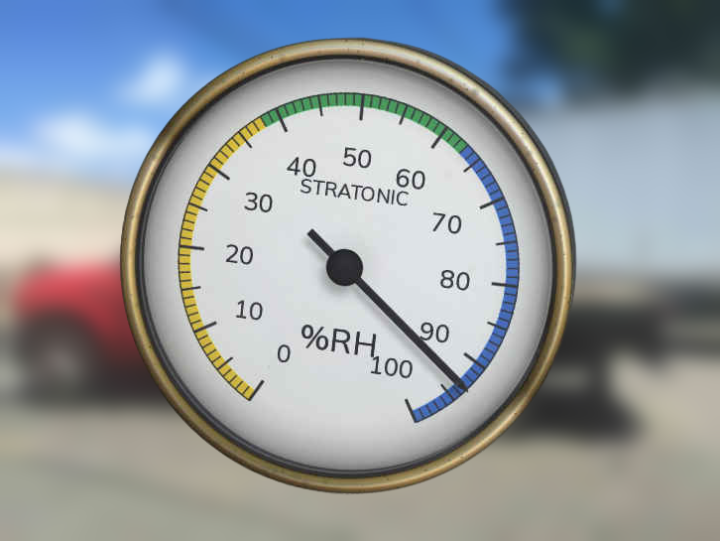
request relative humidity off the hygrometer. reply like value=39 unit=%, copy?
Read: value=93 unit=%
